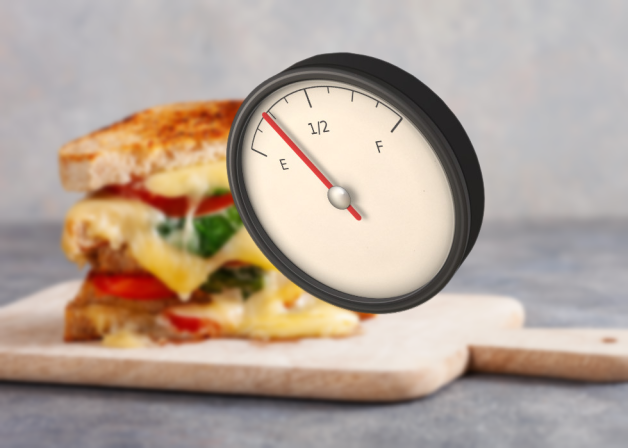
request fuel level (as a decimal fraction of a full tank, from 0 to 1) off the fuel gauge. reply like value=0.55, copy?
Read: value=0.25
